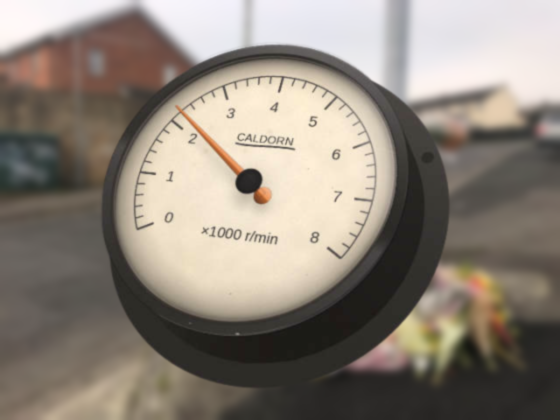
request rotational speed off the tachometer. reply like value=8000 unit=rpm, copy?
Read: value=2200 unit=rpm
